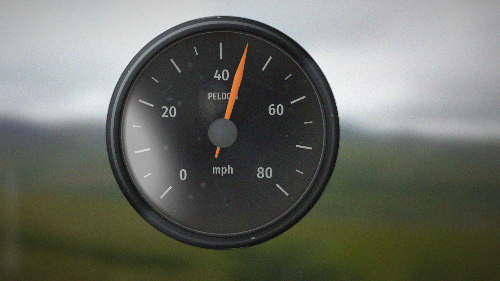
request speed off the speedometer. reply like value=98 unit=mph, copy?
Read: value=45 unit=mph
